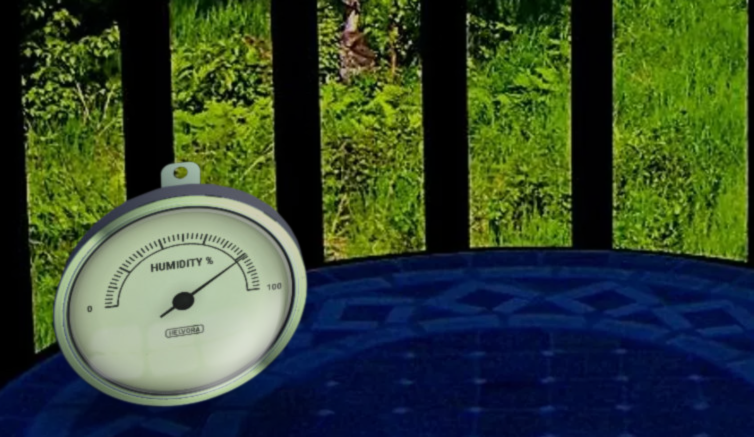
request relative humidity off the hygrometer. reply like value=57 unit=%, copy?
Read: value=80 unit=%
